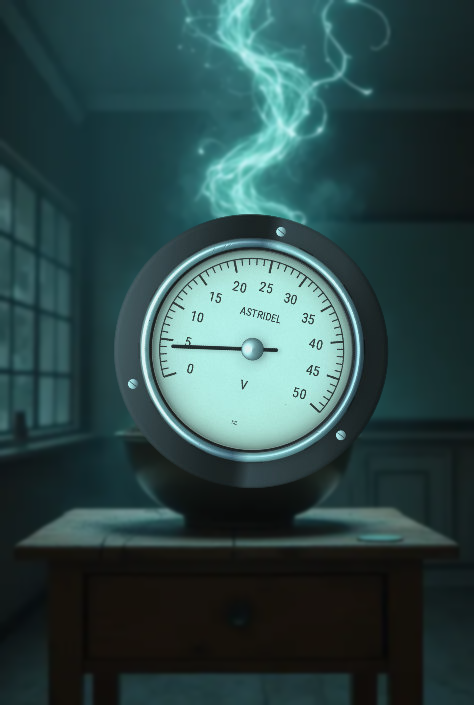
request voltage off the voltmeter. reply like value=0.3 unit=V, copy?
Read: value=4 unit=V
